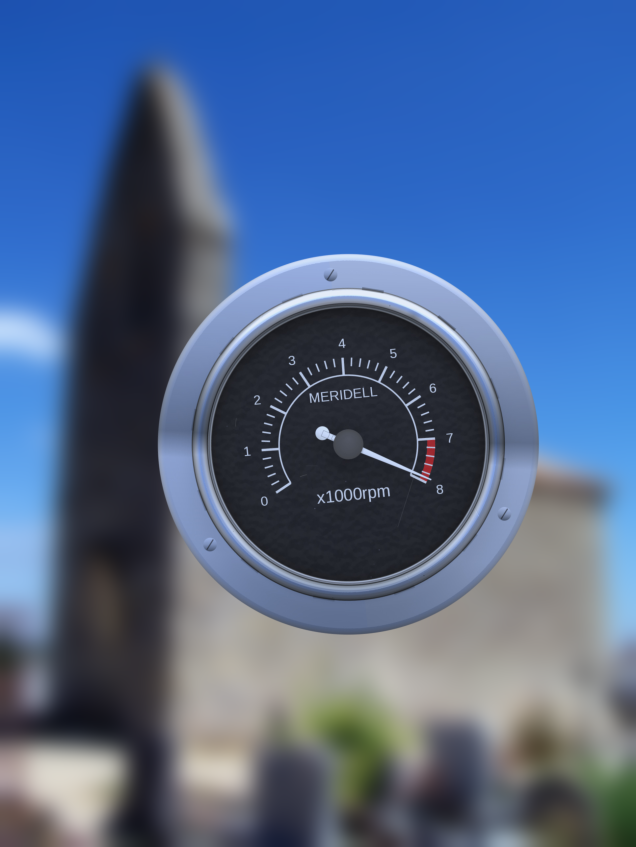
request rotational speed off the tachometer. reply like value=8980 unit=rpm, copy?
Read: value=7900 unit=rpm
